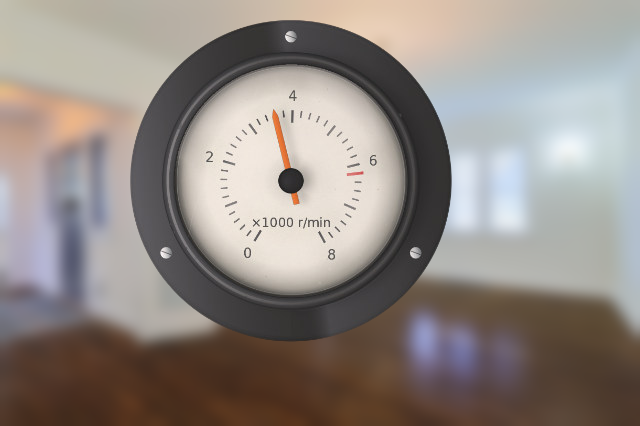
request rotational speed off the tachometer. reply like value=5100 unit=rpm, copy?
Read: value=3600 unit=rpm
